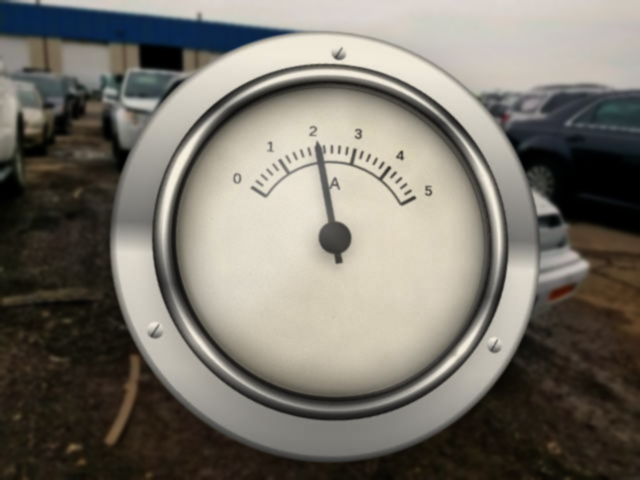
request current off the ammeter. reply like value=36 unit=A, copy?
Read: value=2 unit=A
